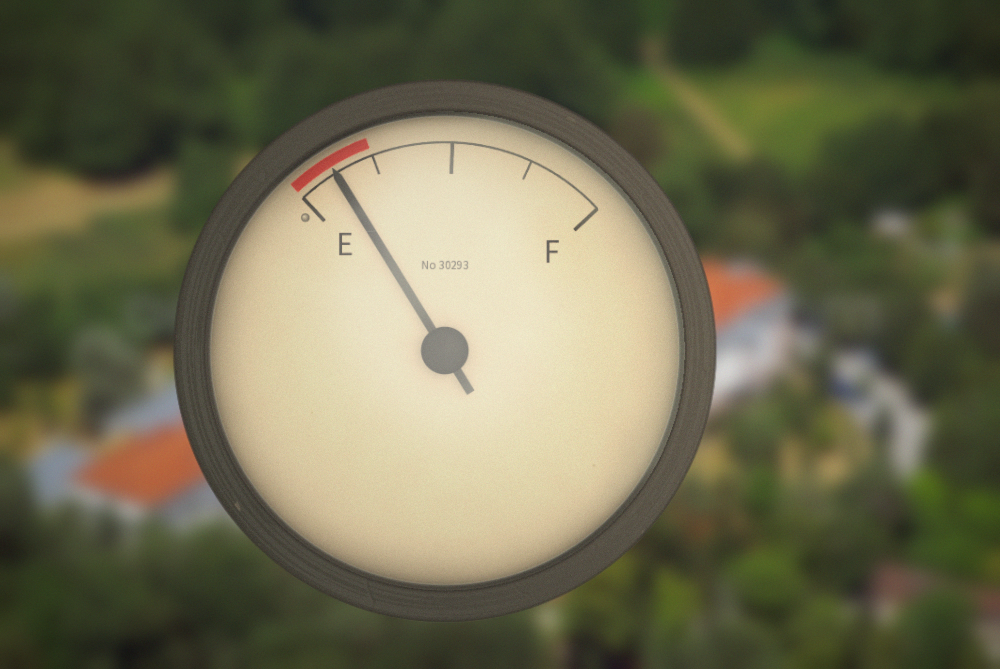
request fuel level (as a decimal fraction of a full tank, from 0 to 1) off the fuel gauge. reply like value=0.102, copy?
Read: value=0.125
